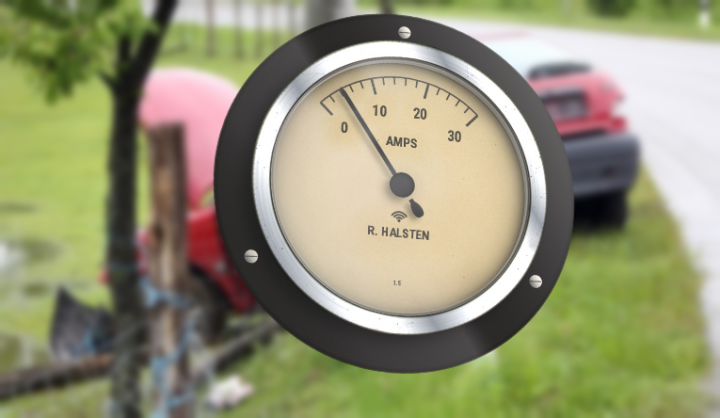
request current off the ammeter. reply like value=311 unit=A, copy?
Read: value=4 unit=A
